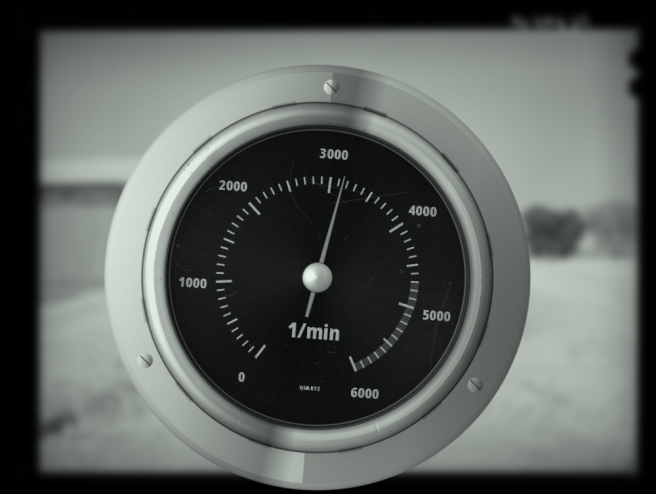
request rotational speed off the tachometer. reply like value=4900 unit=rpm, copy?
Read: value=3150 unit=rpm
